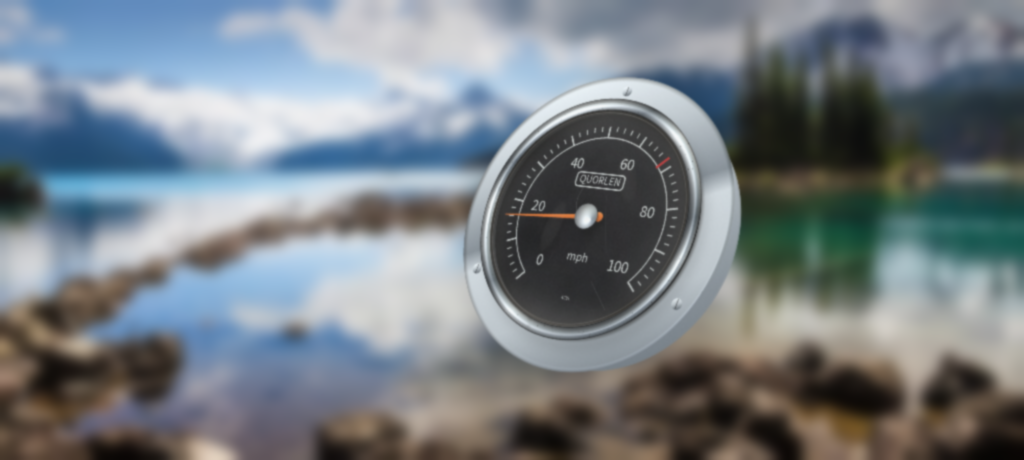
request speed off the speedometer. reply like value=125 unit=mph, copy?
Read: value=16 unit=mph
